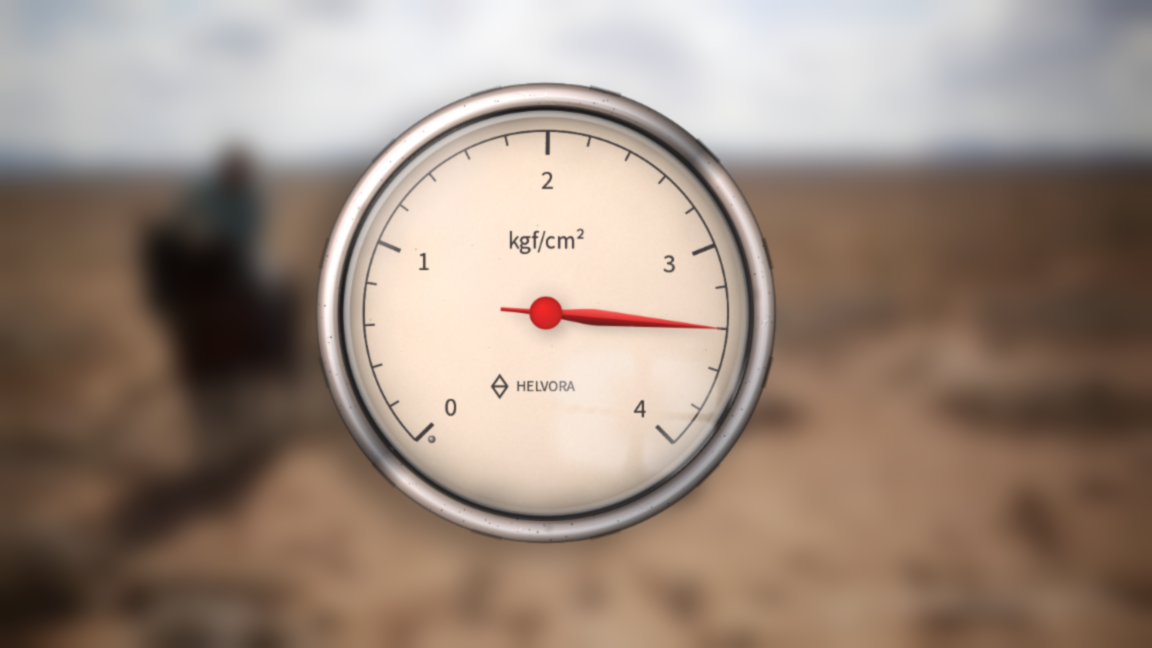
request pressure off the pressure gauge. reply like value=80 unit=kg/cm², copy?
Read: value=3.4 unit=kg/cm²
